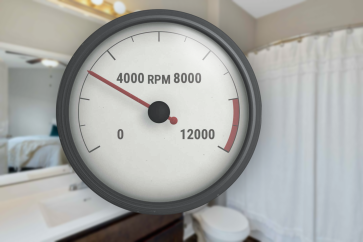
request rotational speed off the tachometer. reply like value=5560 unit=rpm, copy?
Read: value=3000 unit=rpm
